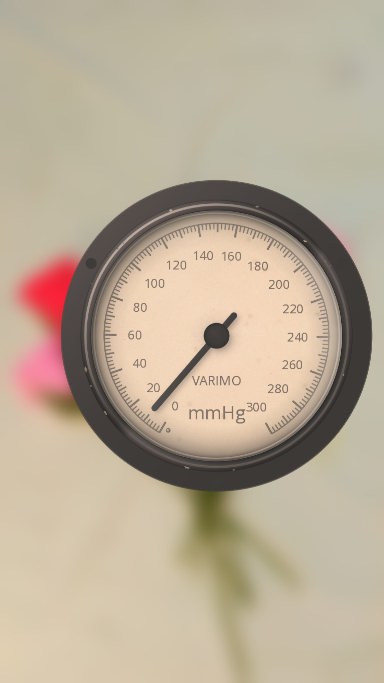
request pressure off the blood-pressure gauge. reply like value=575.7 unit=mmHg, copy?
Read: value=10 unit=mmHg
